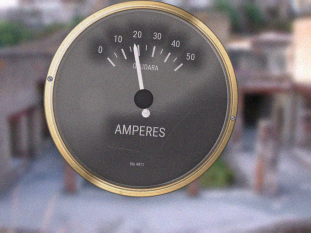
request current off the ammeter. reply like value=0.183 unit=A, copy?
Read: value=17.5 unit=A
